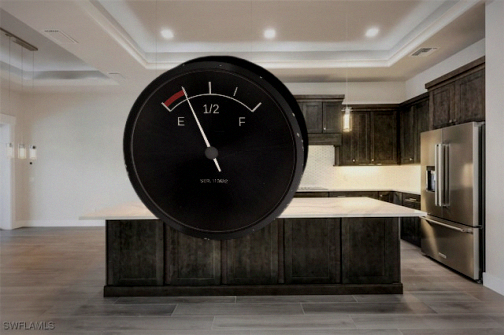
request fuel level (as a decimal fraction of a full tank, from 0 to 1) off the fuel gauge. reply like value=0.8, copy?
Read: value=0.25
